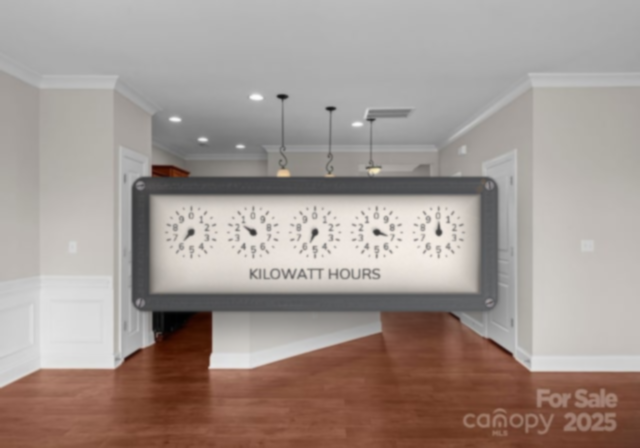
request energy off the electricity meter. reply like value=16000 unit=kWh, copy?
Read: value=61570 unit=kWh
